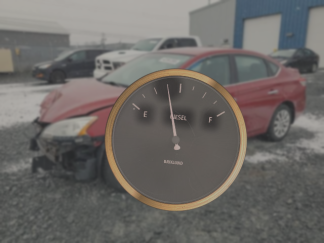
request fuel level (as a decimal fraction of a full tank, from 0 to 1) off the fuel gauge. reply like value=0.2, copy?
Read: value=0.375
